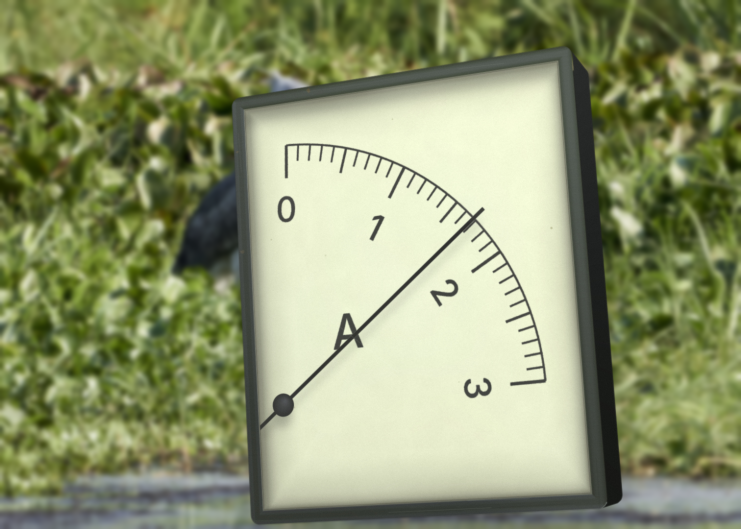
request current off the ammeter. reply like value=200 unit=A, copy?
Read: value=1.7 unit=A
